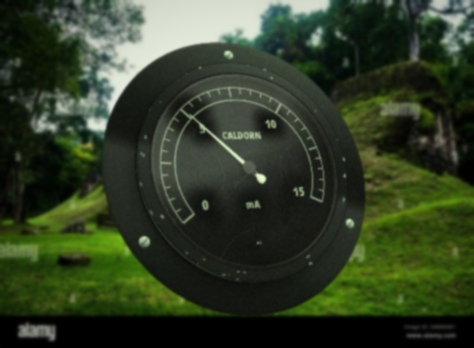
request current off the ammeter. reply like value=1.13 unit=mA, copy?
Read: value=5 unit=mA
